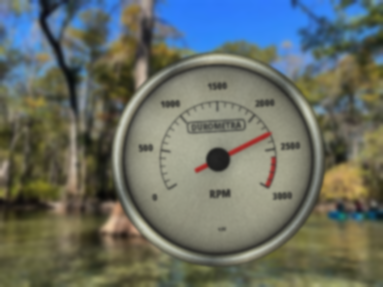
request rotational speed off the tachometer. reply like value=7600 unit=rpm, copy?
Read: value=2300 unit=rpm
